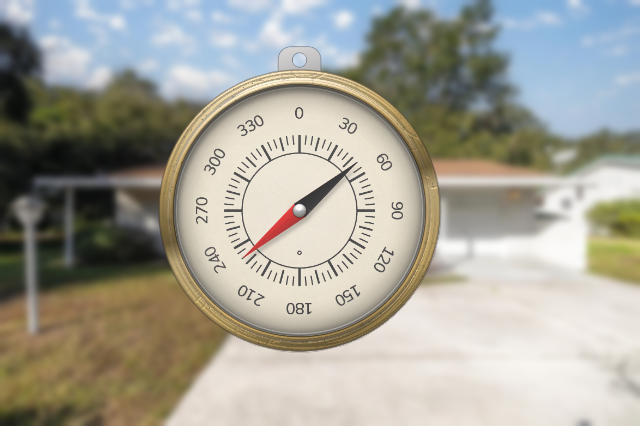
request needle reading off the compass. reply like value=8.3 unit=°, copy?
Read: value=230 unit=°
